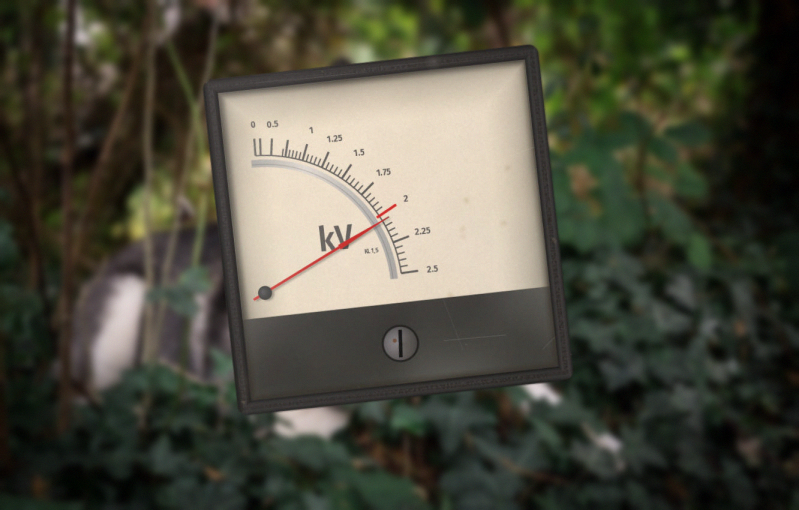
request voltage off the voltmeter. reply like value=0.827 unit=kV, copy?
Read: value=2.05 unit=kV
